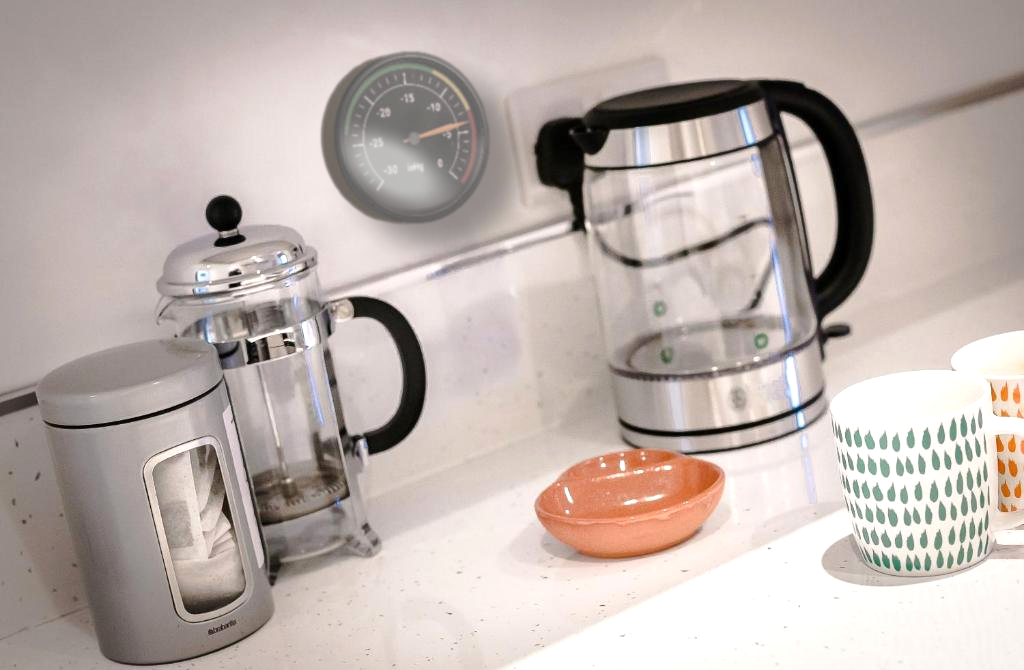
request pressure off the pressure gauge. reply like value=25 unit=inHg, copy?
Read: value=-6 unit=inHg
